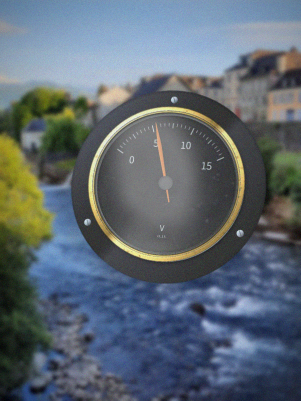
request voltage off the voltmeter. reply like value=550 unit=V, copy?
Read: value=5.5 unit=V
